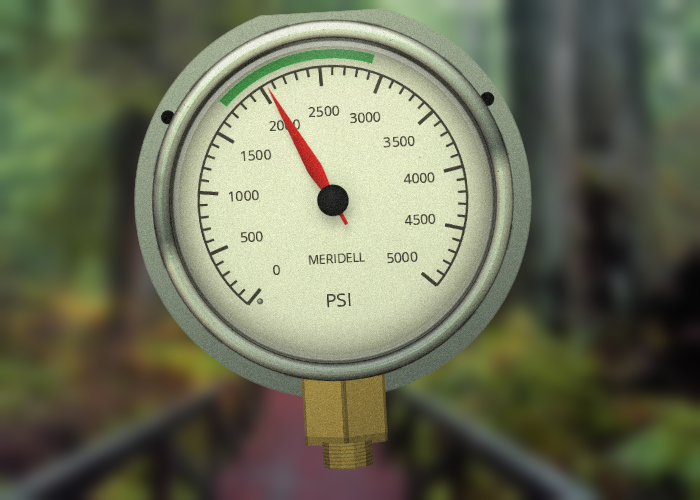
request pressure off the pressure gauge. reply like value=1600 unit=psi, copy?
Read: value=2050 unit=psi
